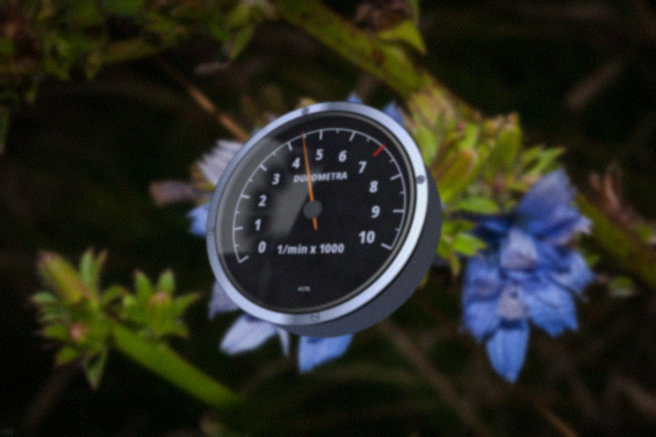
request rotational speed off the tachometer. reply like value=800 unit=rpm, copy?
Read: value=4500 unit=rpm
